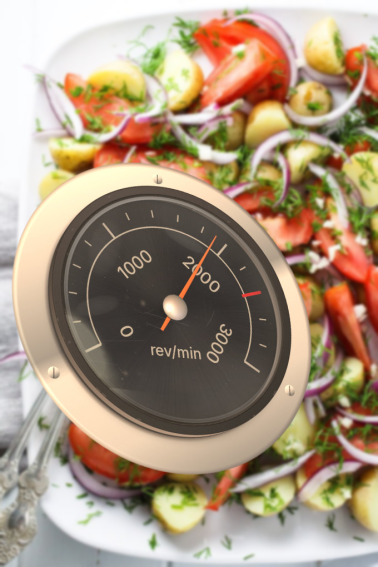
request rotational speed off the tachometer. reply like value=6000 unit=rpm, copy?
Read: value=1900 unit=rpm
